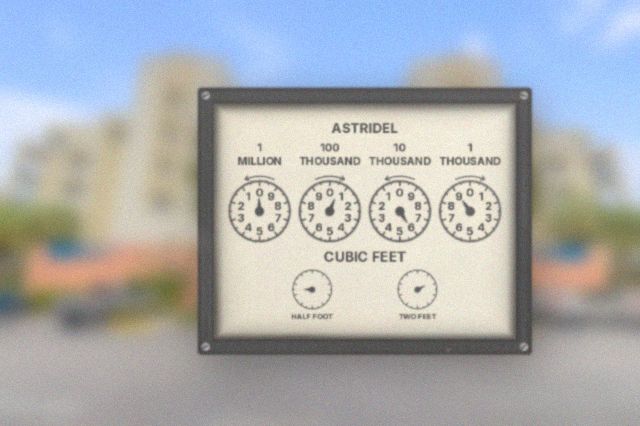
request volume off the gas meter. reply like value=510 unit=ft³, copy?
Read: value=5900 unit=ft³
